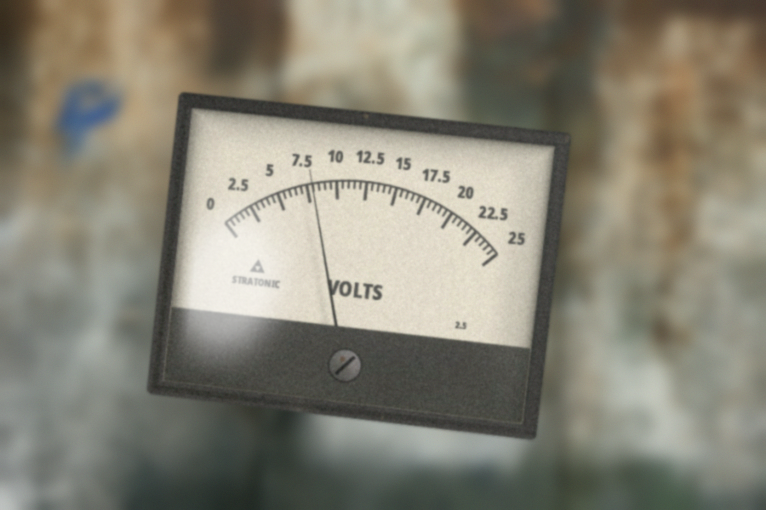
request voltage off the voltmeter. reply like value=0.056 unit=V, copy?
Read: value=8 unit=V
